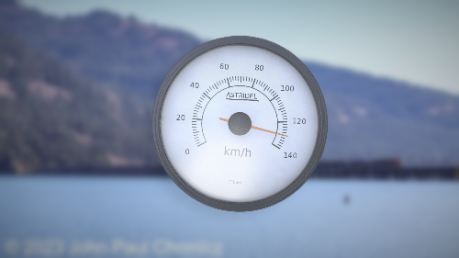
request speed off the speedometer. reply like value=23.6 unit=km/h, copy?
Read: value=130 unit=km/h
